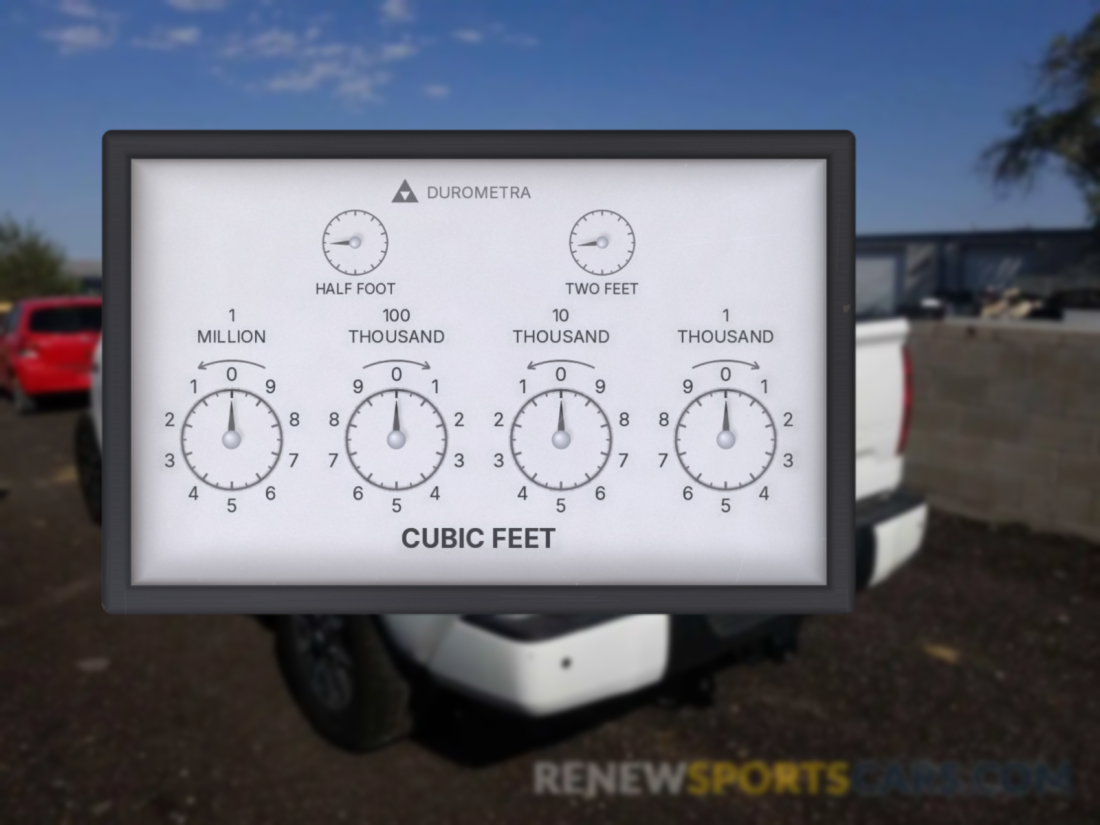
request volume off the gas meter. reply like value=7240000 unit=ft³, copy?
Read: value=0 unit=ft³
